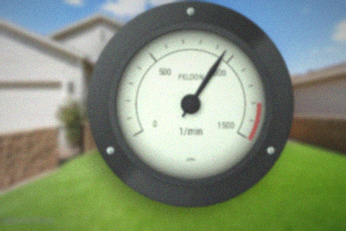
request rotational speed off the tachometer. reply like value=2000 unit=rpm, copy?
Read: value=950 unit=rpm
